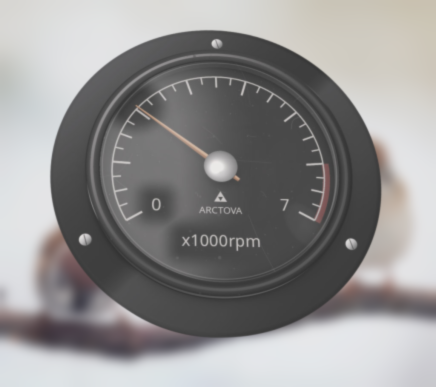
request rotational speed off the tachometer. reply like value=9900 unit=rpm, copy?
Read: value=2000 unit=rpm
